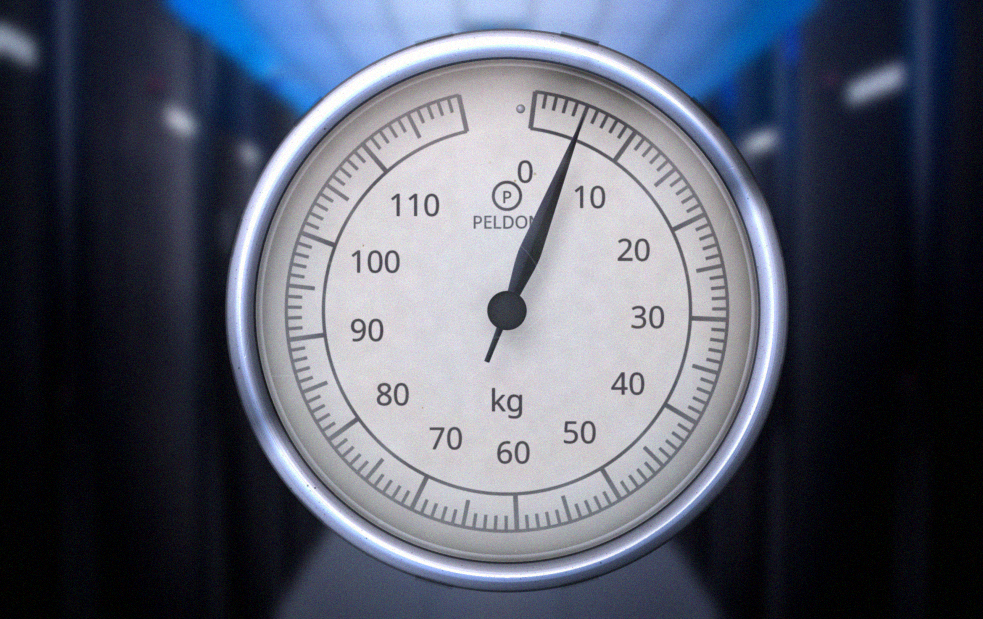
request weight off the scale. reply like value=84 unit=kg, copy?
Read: value=5 unit=kg
